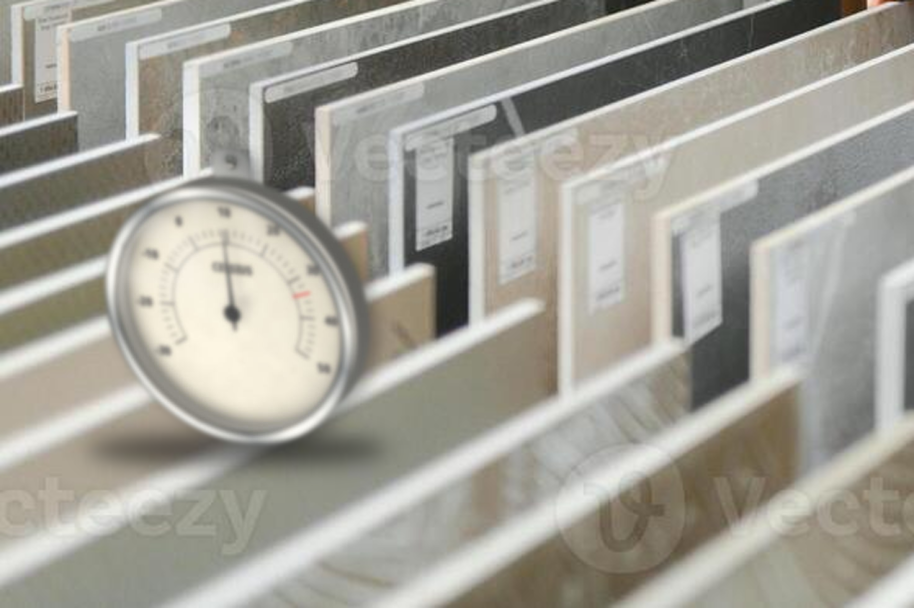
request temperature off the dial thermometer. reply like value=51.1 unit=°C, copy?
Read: value=10 unit=°C
